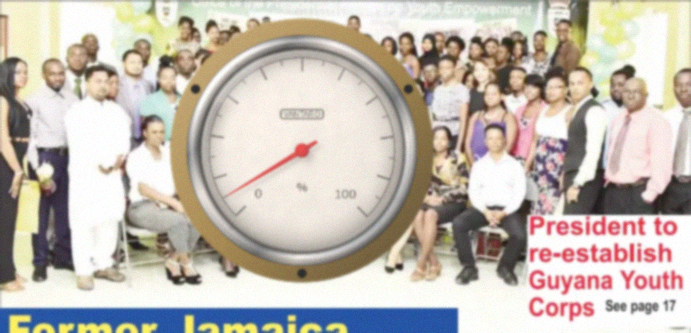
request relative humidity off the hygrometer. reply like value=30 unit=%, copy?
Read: value=5 unit=%
